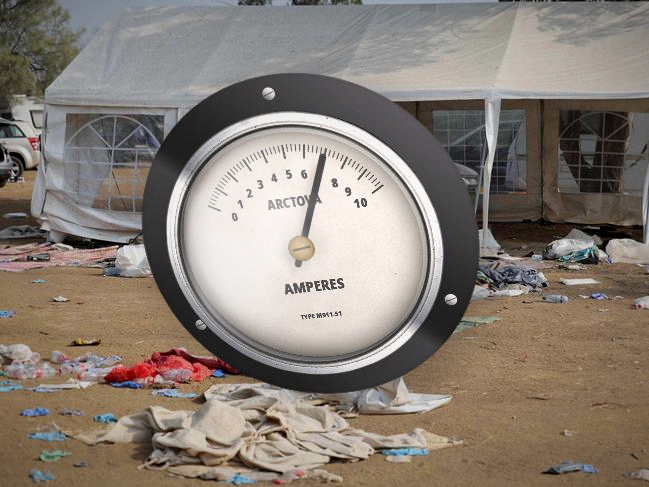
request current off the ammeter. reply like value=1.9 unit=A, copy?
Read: value=7 unit=A
